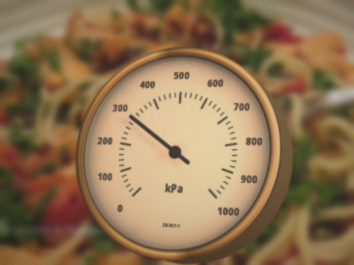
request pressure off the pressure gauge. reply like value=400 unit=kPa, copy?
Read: value=300 unit=kPa
